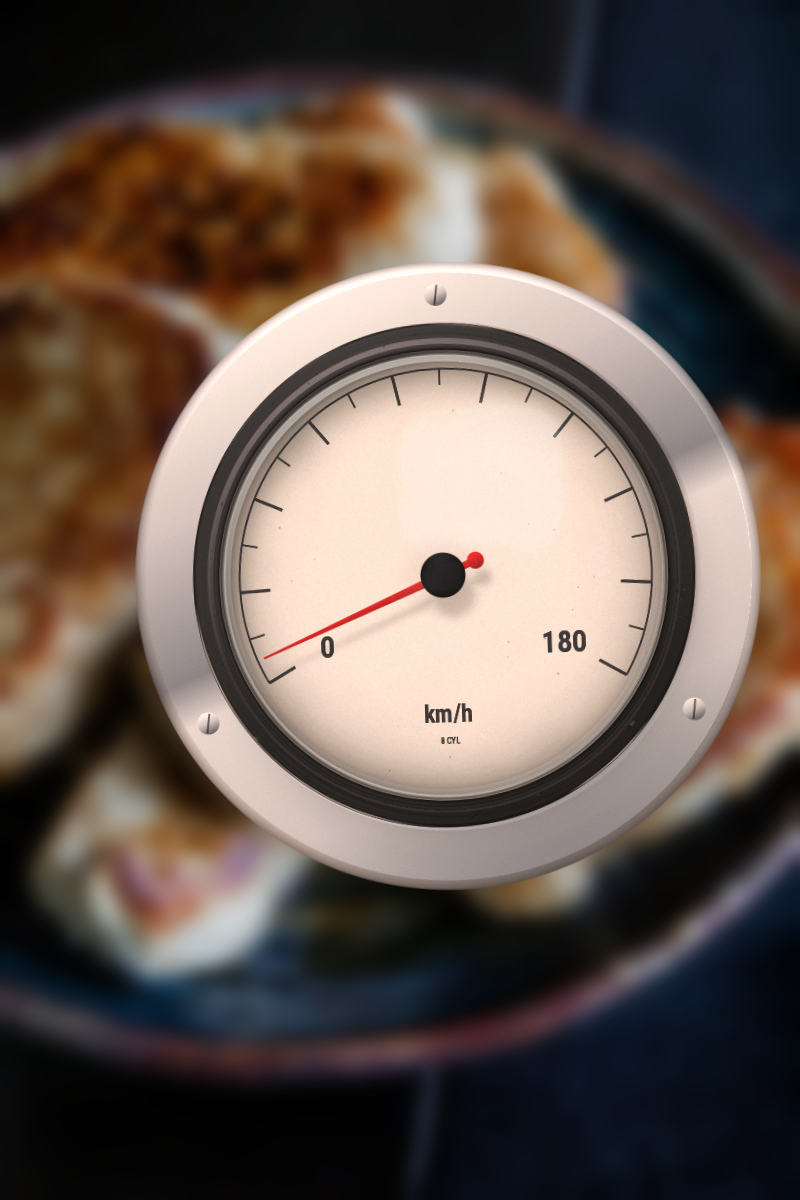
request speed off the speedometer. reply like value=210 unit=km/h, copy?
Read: value=5 unit=km/h
